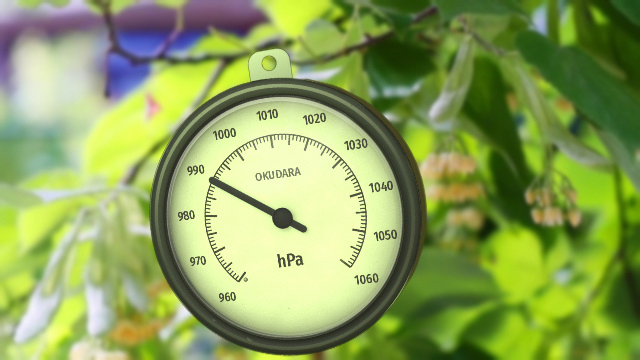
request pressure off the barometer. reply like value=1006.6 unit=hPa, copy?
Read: value=990 unit=hPa
